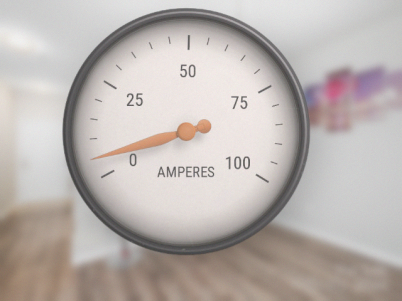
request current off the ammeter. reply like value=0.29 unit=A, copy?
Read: value=5 unit=A
